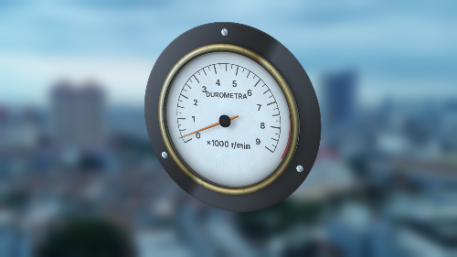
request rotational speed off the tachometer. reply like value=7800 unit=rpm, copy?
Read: value=250 unit=rpm
